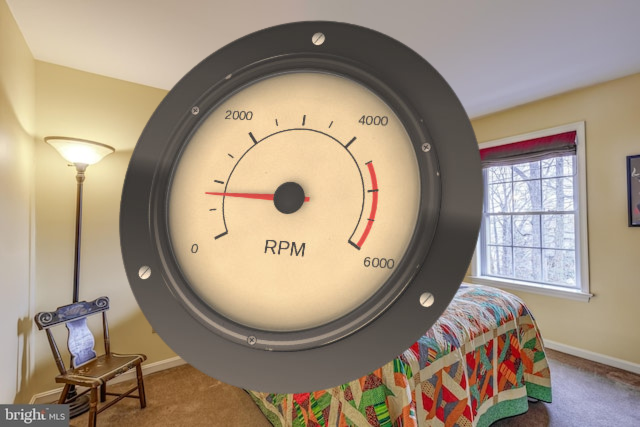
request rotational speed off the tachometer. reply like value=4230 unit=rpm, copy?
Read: value=750 unit=rpm
